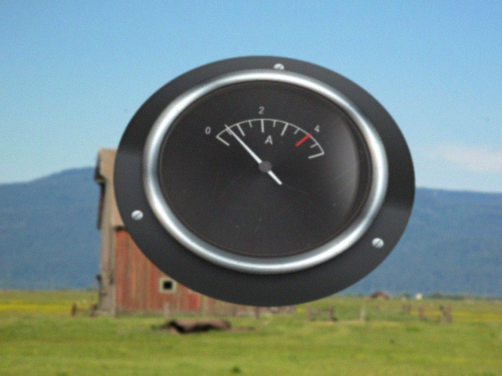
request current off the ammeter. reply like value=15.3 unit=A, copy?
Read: value=0.5 unit=A
